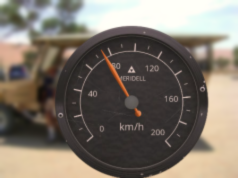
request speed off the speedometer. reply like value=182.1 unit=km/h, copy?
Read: value=75 unit=km/h
